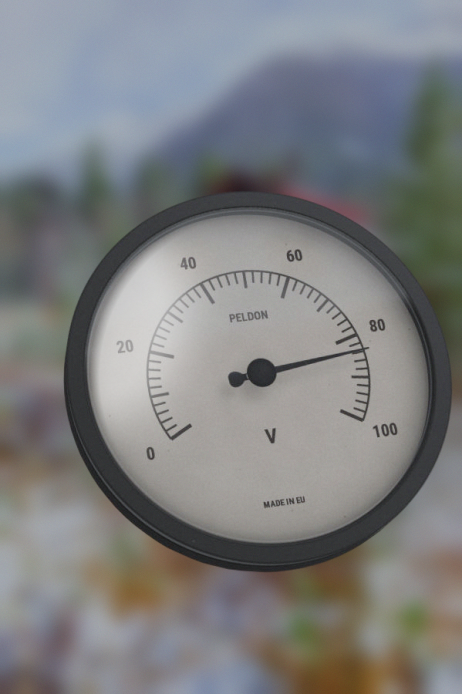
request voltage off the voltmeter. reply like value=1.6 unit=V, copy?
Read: value=84 unit=V
